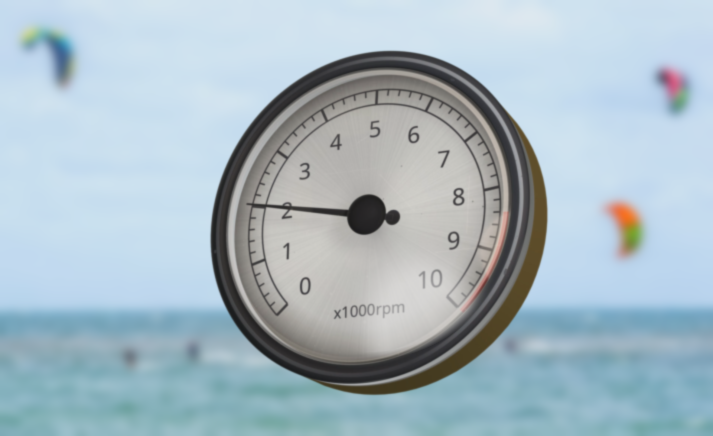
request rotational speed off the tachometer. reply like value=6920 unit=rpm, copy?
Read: value=2000 unit=rpm
